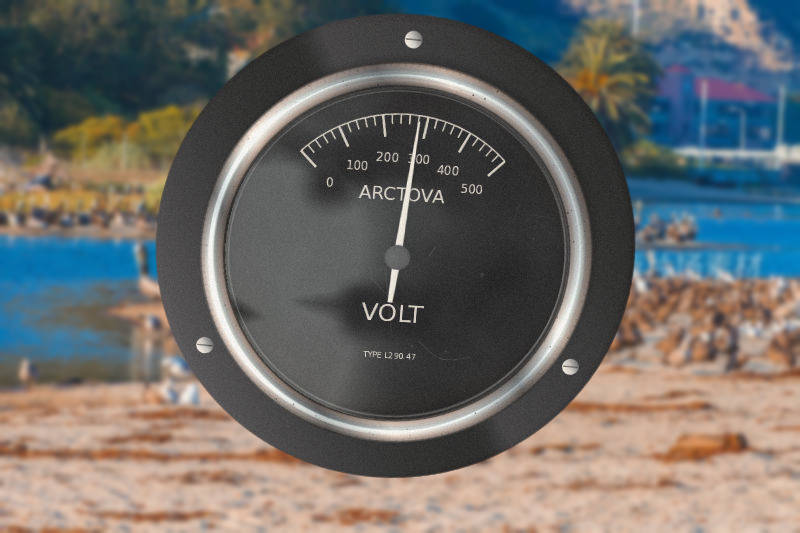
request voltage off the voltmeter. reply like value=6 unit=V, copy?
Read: value=280 unit=V
